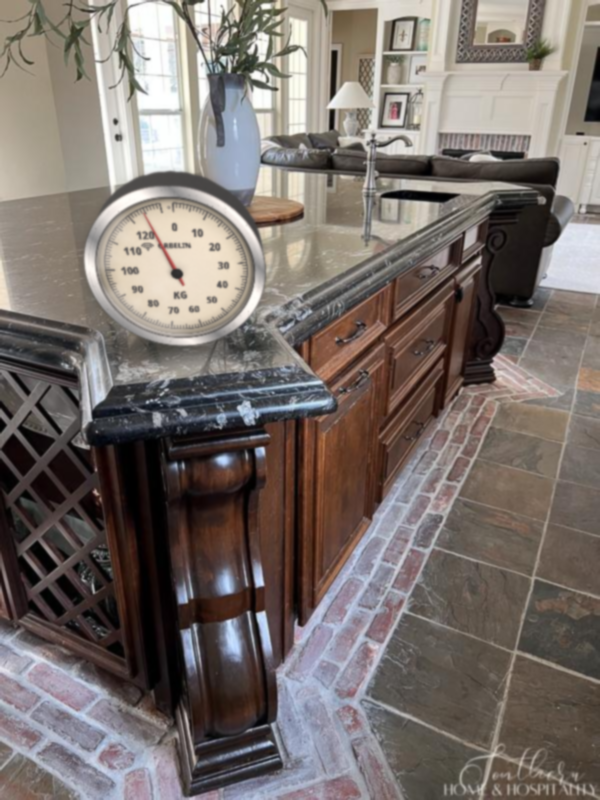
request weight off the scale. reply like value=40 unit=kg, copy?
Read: value=125 unit=kg
